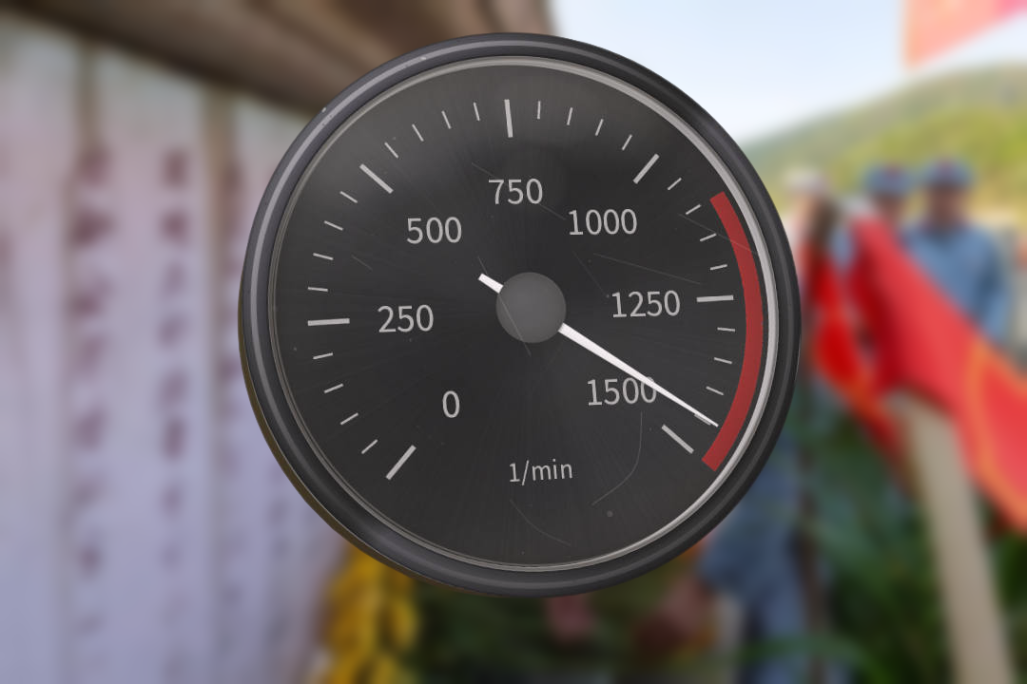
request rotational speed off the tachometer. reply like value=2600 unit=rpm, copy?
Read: value=1450 unit=rpm
